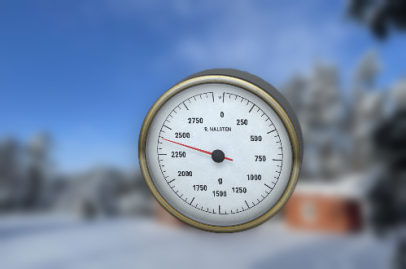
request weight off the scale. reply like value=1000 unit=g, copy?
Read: value=2400 unit=g
